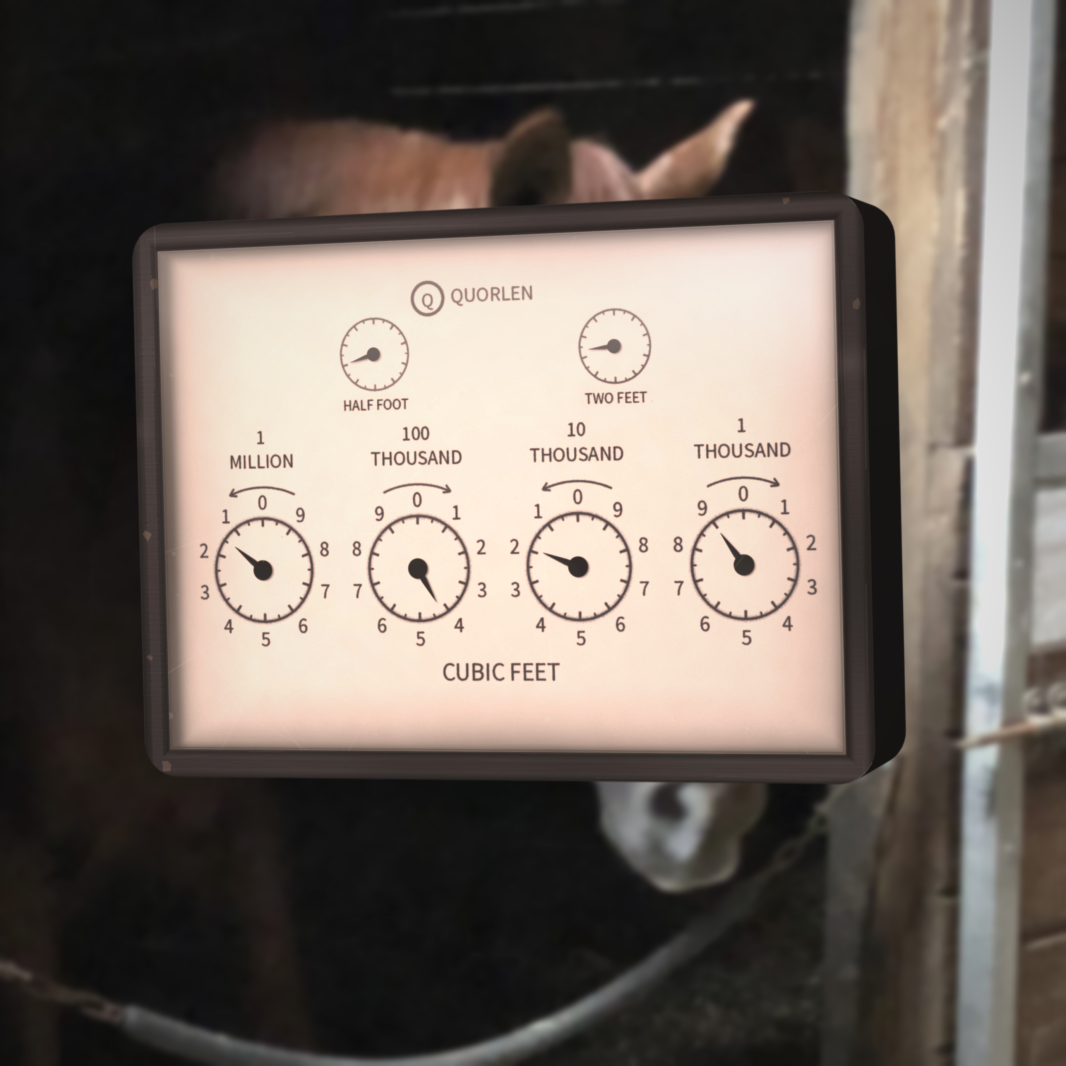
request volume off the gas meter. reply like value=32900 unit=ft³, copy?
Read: value=141900 unit=ft³
